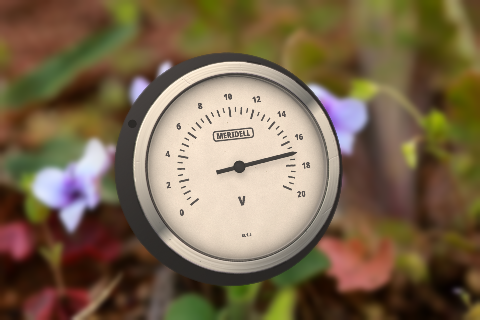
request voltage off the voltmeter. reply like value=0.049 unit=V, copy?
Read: value=17 unit=V
